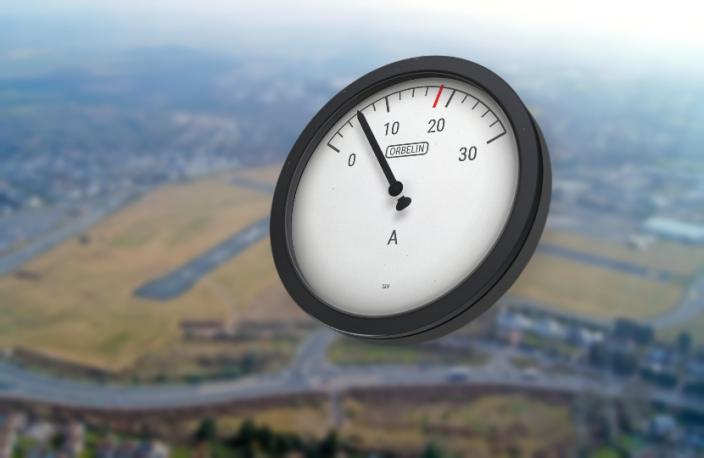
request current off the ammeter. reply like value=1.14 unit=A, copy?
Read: value=6 unit=A
